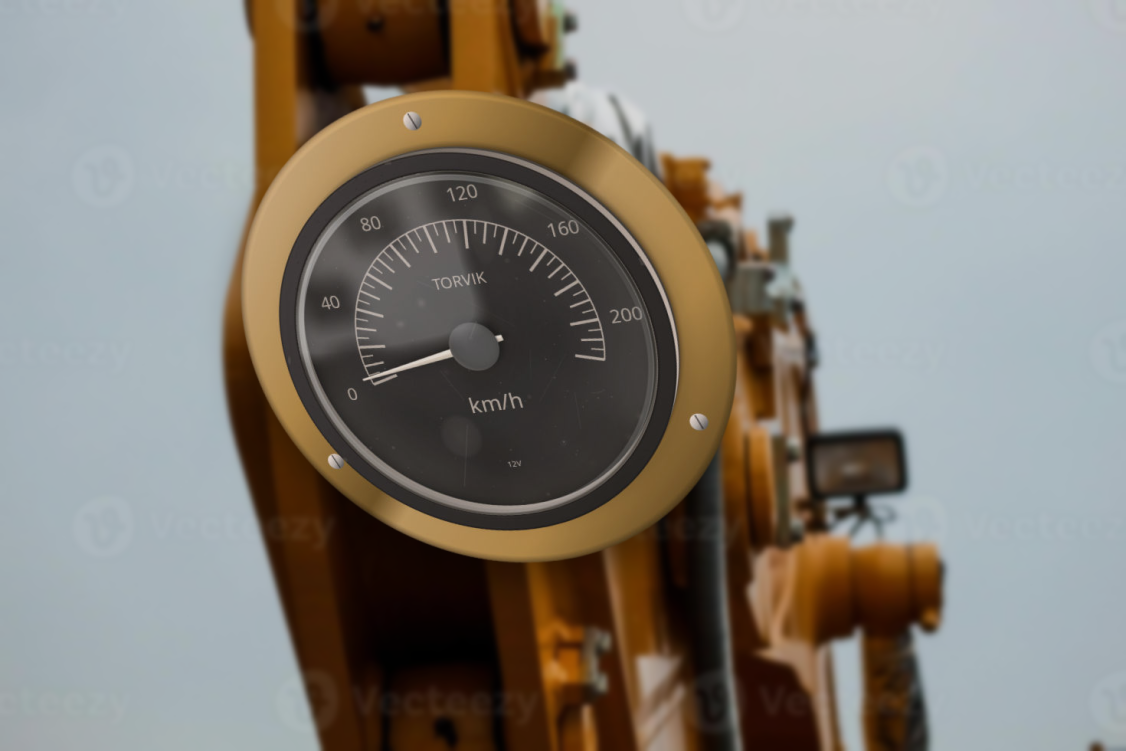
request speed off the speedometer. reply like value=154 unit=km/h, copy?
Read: value=5 unit=km/h
